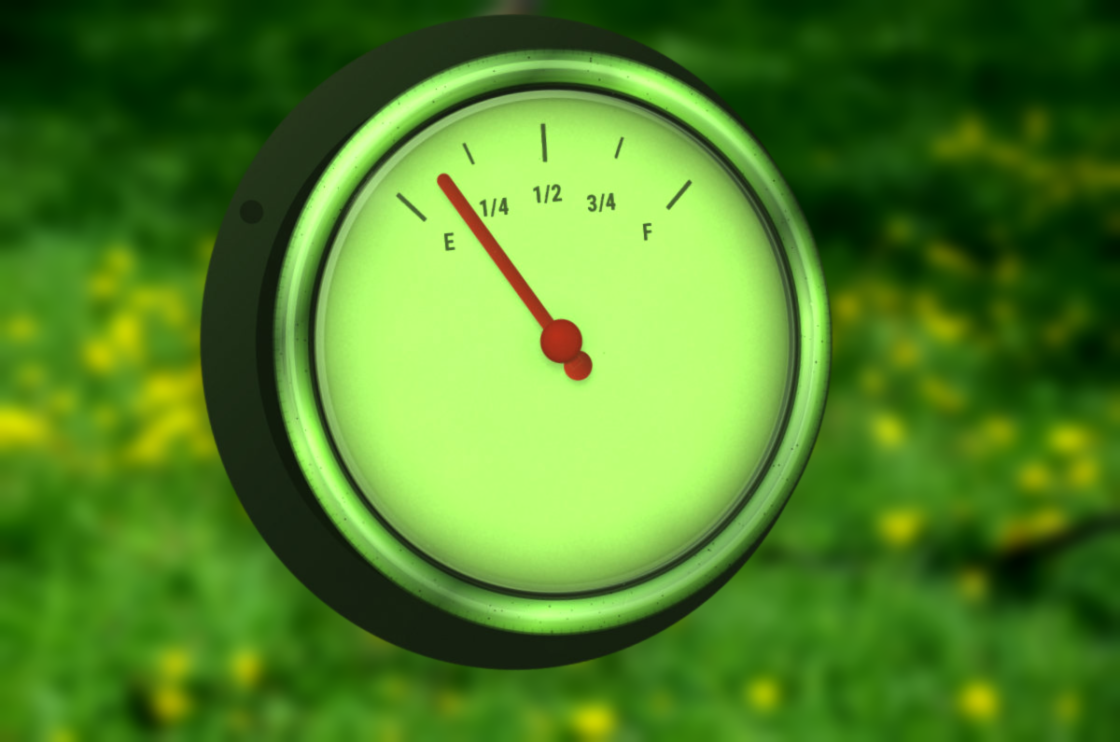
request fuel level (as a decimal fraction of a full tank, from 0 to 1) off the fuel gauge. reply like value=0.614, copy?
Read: value=0.125
